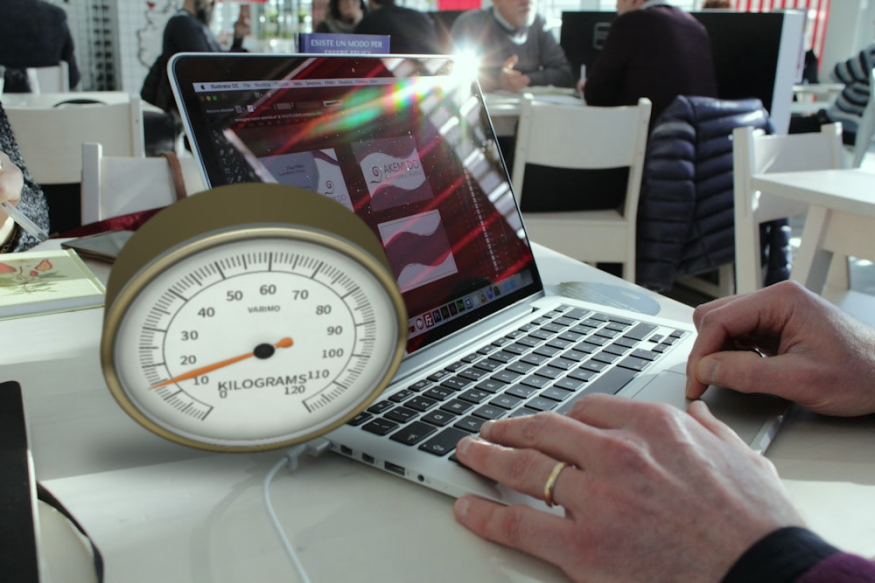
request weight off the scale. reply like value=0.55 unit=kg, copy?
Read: value=15 unit=kg
